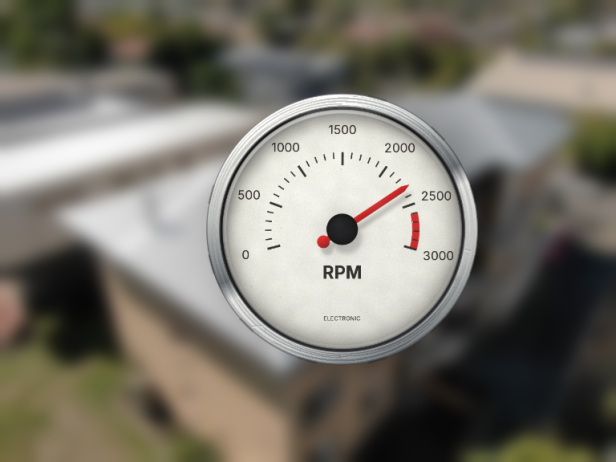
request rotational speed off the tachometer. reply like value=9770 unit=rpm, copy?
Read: value=2300 unit=rpm
